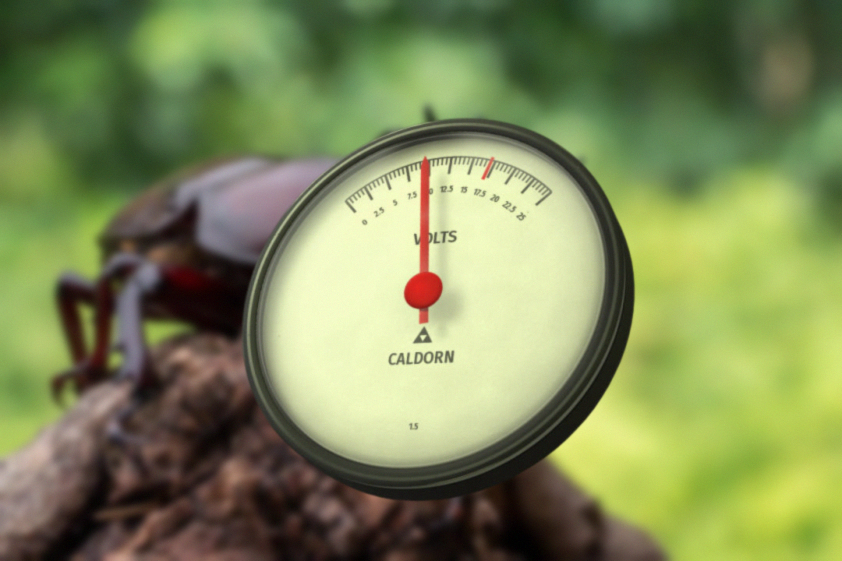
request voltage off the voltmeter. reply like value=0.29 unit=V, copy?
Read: value=10 unit=V
